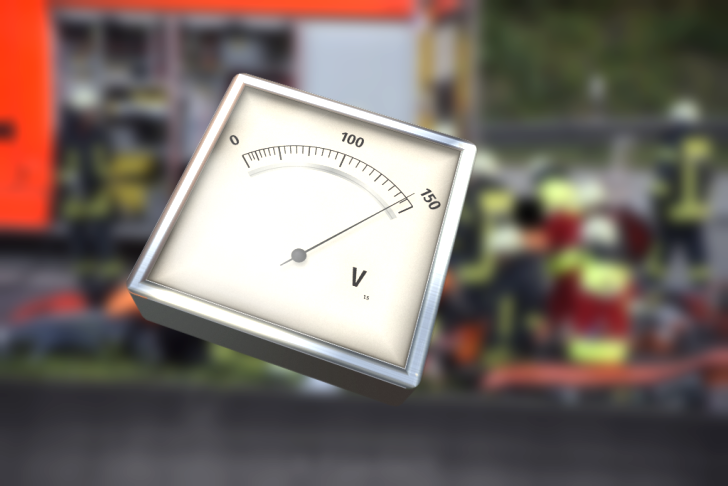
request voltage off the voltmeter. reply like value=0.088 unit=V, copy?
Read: value=145 unit=V
